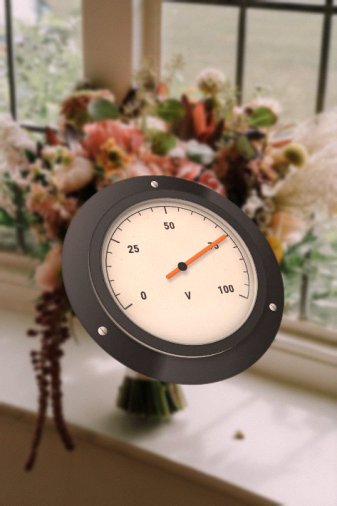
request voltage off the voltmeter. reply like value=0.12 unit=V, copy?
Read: value=75 unit=V
